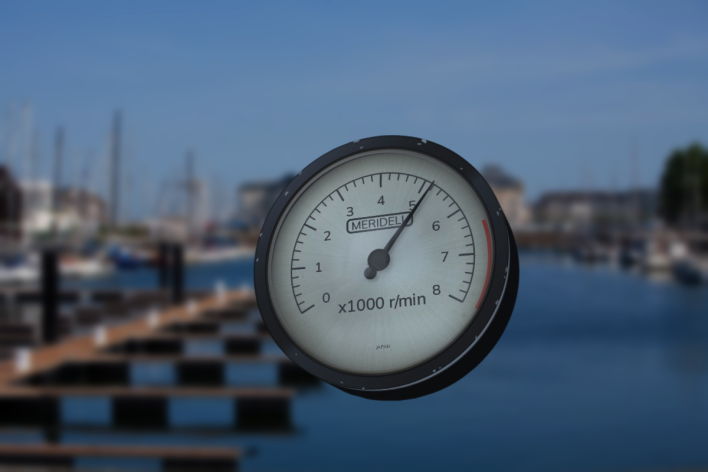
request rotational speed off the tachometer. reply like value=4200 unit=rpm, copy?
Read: value=5200 unit=rpm
